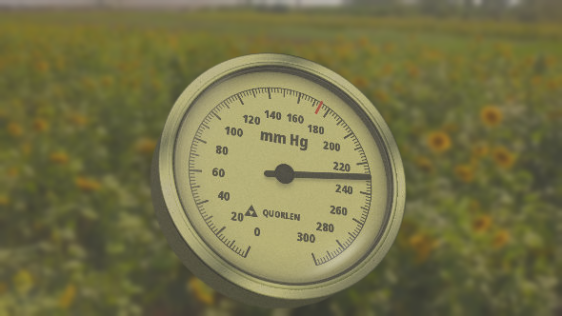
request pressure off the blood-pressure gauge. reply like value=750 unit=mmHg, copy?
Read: value=230 unit=mmHg
